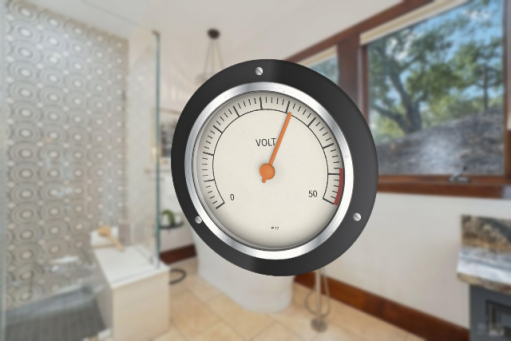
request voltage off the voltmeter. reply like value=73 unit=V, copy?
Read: value=31 unit=V
